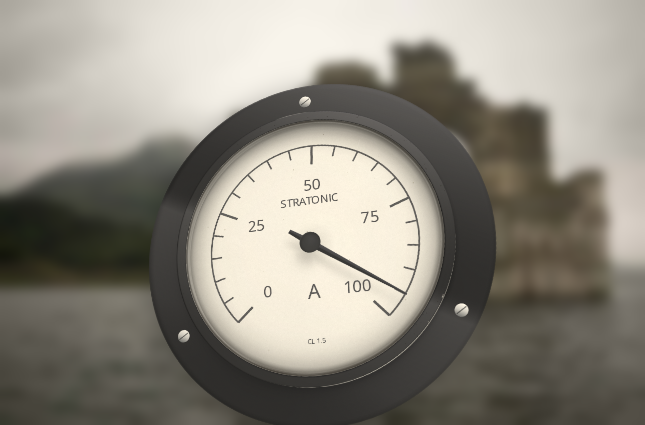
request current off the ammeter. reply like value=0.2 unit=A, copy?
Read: value=95 unit=A
